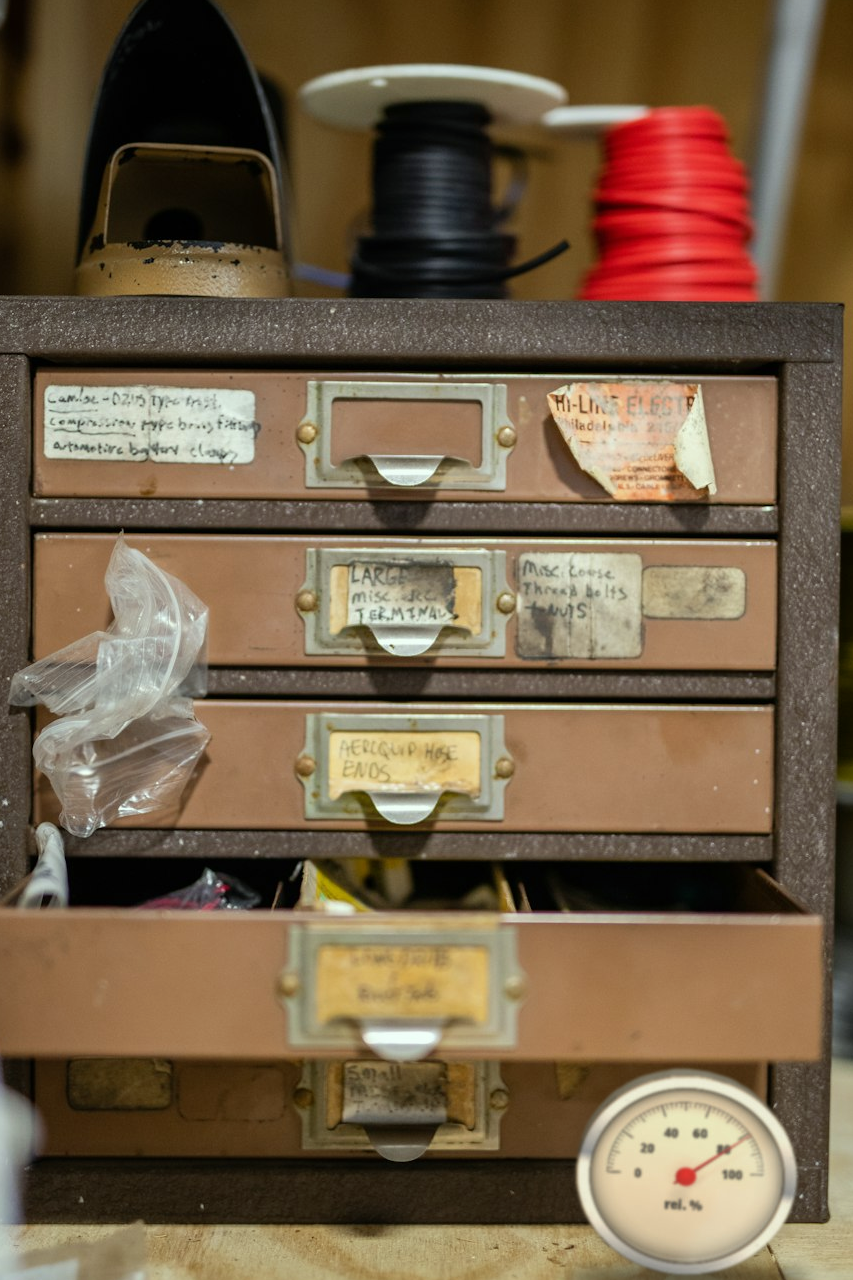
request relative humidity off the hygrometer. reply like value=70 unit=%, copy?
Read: value=80 unit=%
